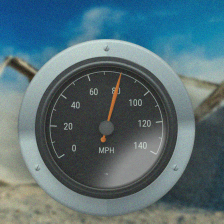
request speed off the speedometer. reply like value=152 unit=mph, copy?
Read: value=80 unit=mph
